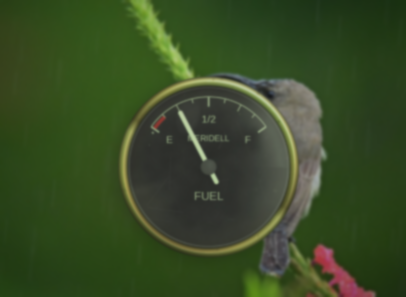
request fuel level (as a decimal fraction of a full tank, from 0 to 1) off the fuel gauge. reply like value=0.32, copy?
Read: value=0.25
